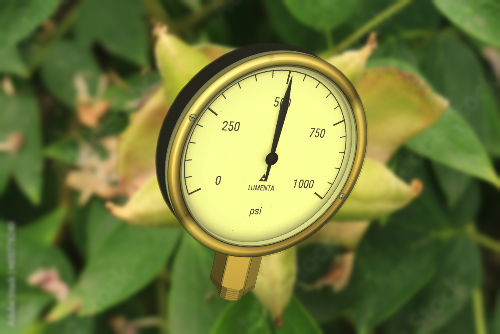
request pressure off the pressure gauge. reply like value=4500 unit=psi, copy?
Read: value=500 unit=psi
